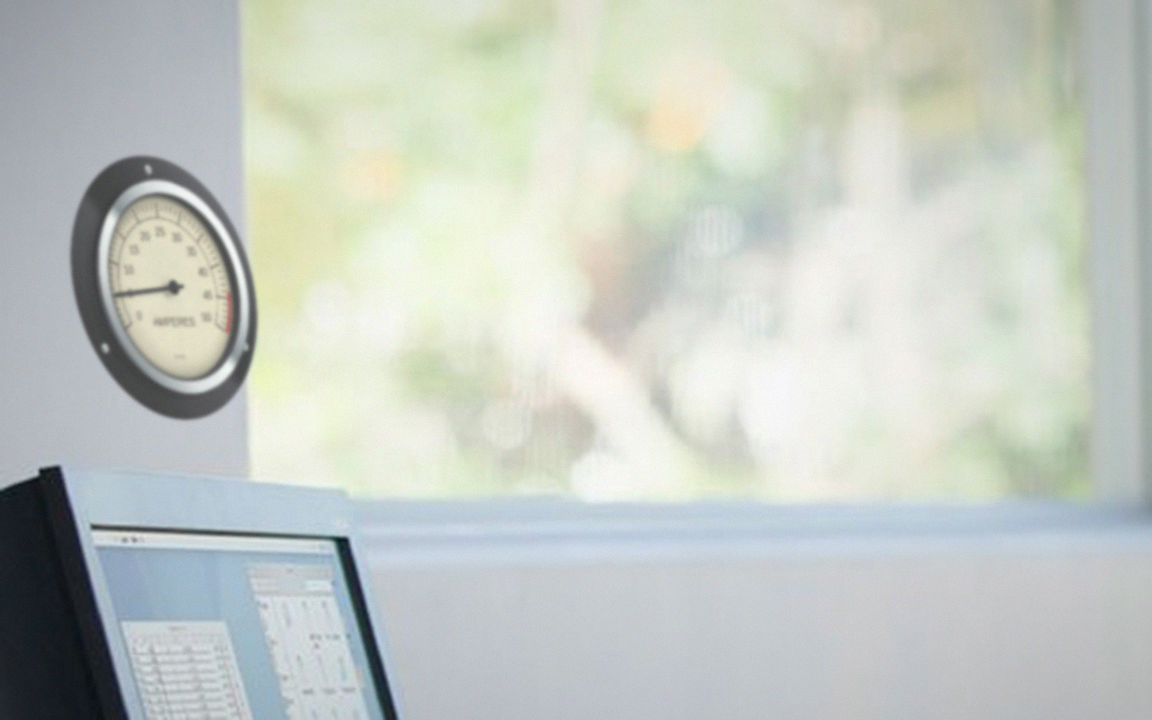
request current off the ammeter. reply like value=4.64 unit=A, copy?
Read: value=5 unit=A
